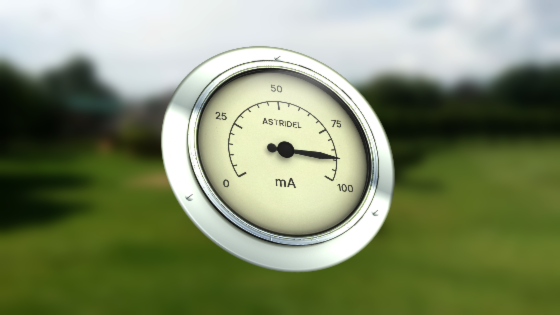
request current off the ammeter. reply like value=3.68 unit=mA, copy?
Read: value=90 unit=mA
